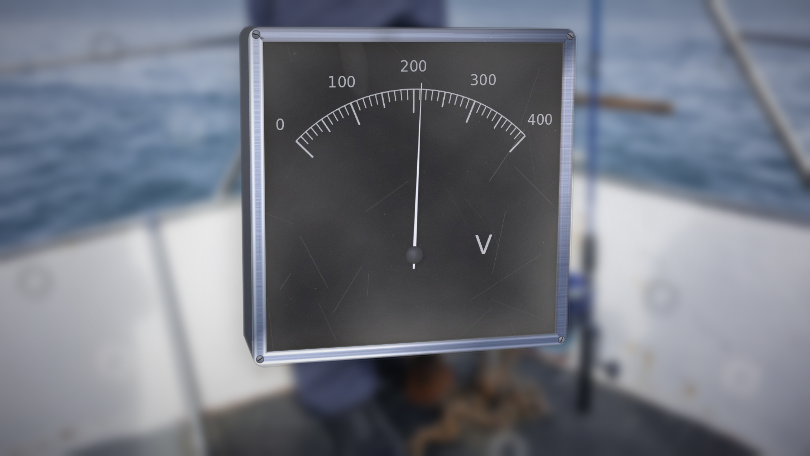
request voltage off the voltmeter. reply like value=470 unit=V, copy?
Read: value=210 unit=V
